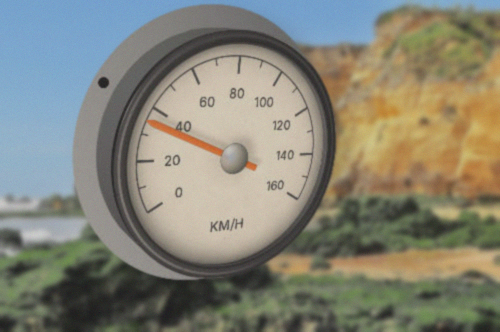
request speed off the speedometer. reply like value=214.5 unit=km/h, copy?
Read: value=35 unit=km/h
